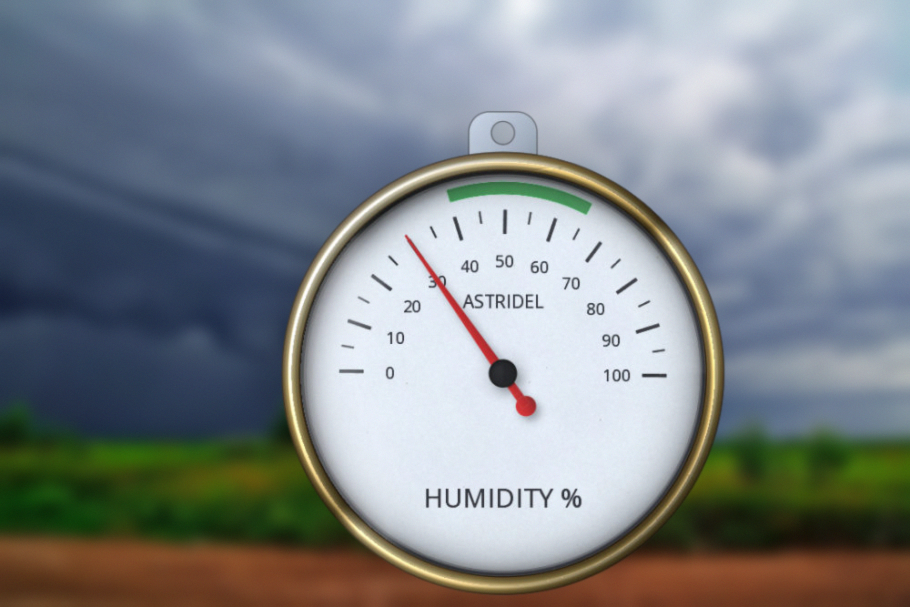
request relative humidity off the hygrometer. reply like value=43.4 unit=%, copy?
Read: value=30 unit=%
